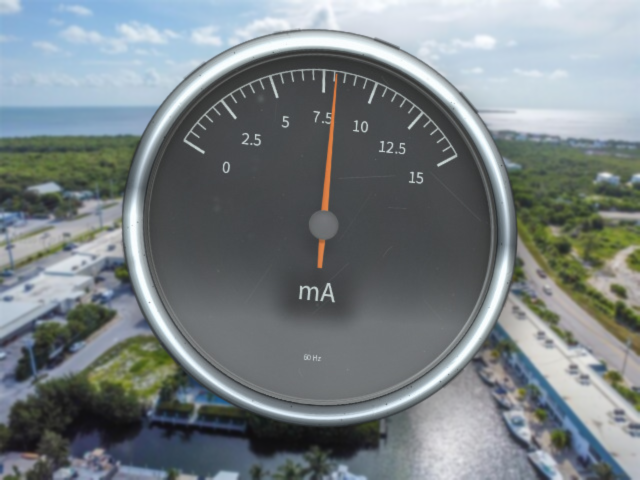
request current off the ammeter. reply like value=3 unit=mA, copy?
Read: value=8 unit=mA
